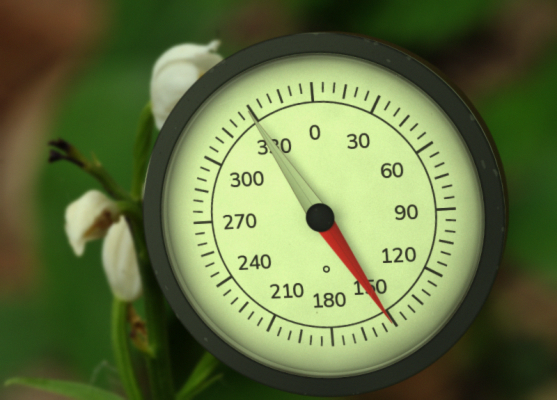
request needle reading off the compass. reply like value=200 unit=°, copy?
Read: value=150 unit=°
